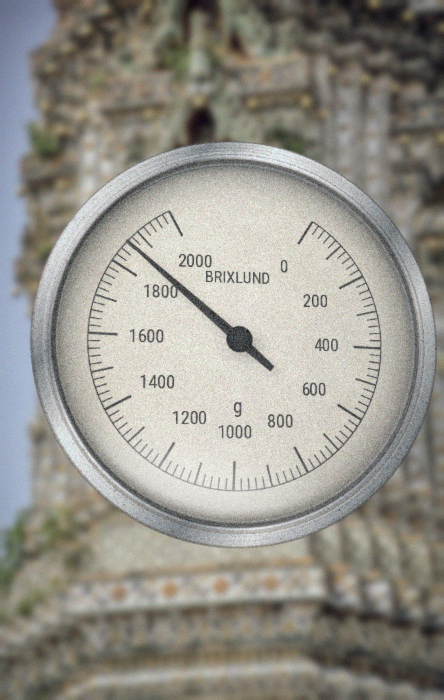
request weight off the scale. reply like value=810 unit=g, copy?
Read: value=1860 unit=g
